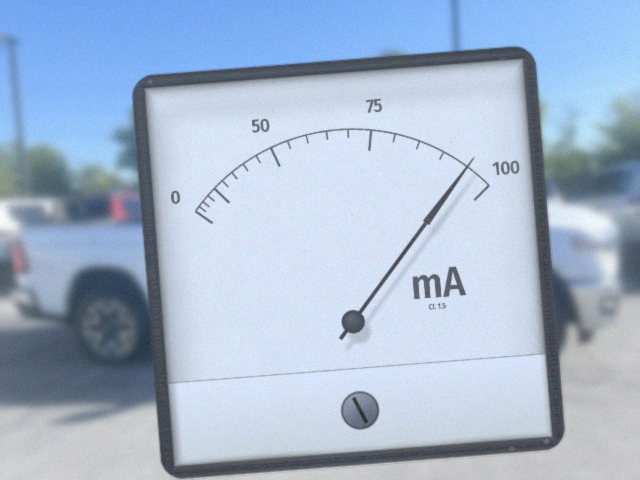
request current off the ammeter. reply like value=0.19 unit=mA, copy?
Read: value=95 unit=mA
